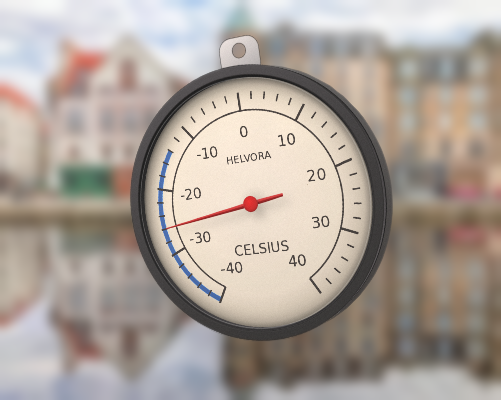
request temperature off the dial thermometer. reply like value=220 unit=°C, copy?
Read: value=-26 unit=°C
